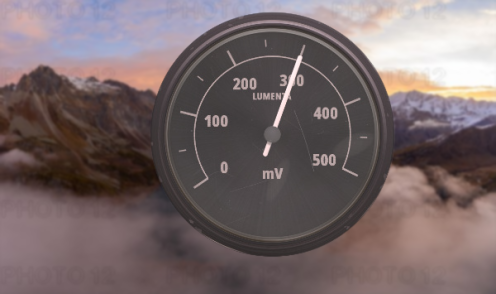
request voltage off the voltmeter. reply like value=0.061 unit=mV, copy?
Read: value=300 unit=mV
